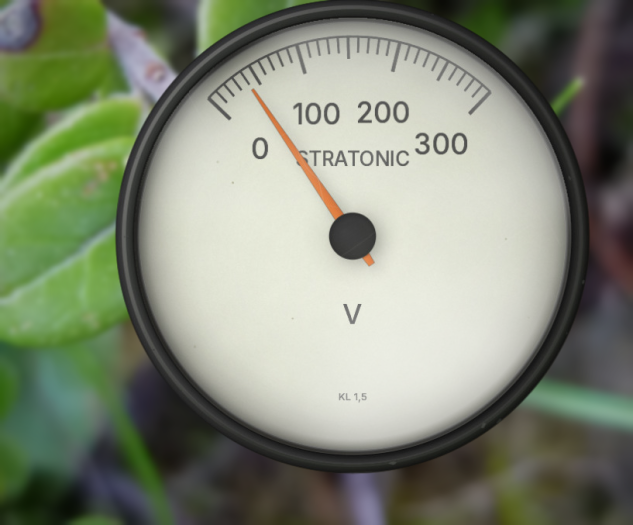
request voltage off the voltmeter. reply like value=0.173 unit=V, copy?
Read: value=40 unit=V
